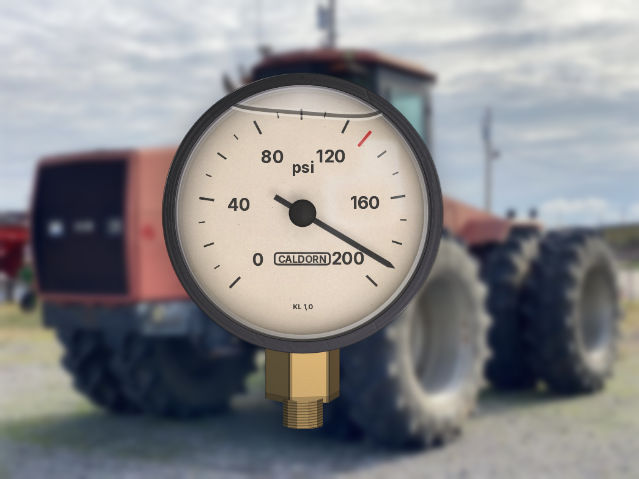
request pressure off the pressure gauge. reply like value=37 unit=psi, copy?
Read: value=190 unit=psi
